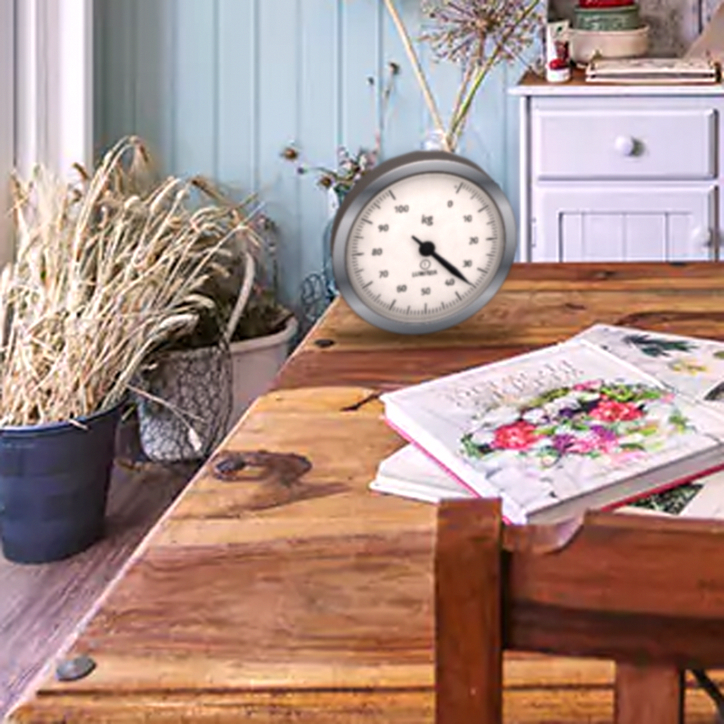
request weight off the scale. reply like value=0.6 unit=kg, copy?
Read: value=35 unit=kg
